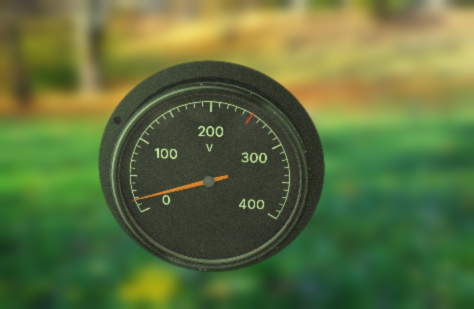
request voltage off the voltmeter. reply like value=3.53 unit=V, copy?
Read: value=20 unit=V
